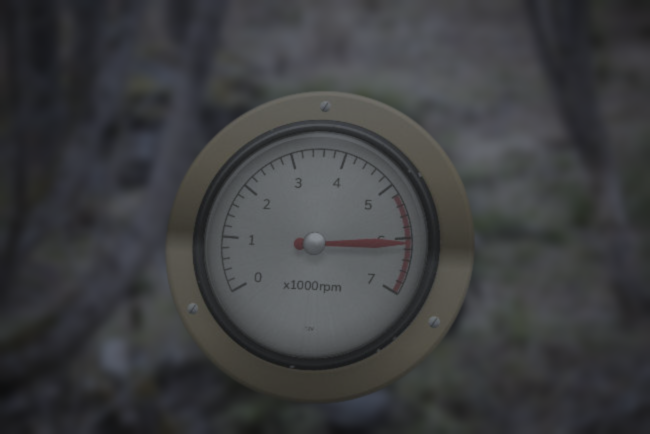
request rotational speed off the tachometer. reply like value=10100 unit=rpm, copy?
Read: value=6100 unit=rpm
